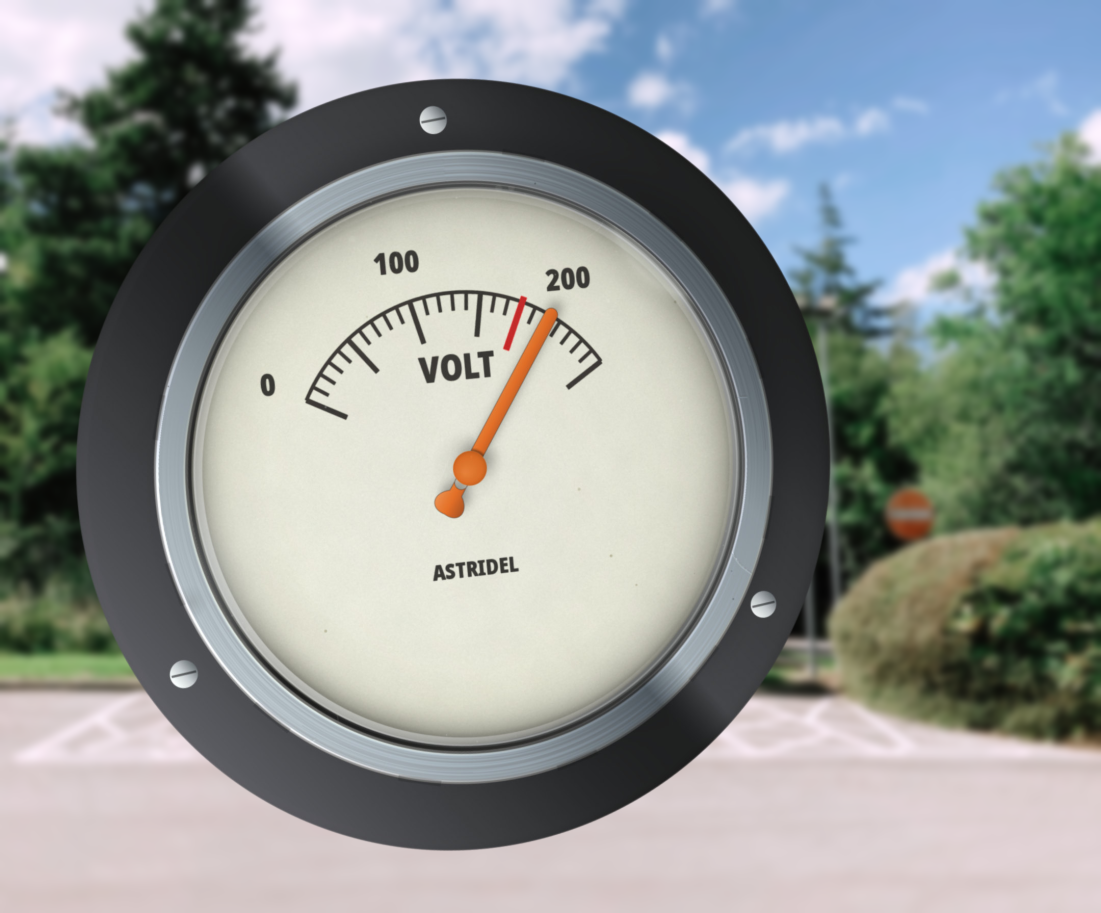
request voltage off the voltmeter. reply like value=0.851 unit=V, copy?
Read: value=200 unit=V
